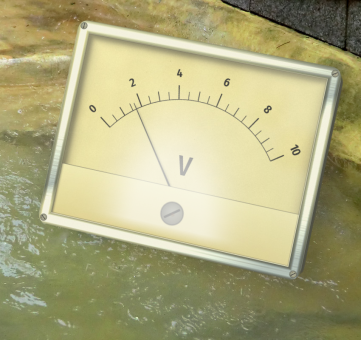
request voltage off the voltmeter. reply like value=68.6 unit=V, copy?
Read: value=1.75 unit=V
